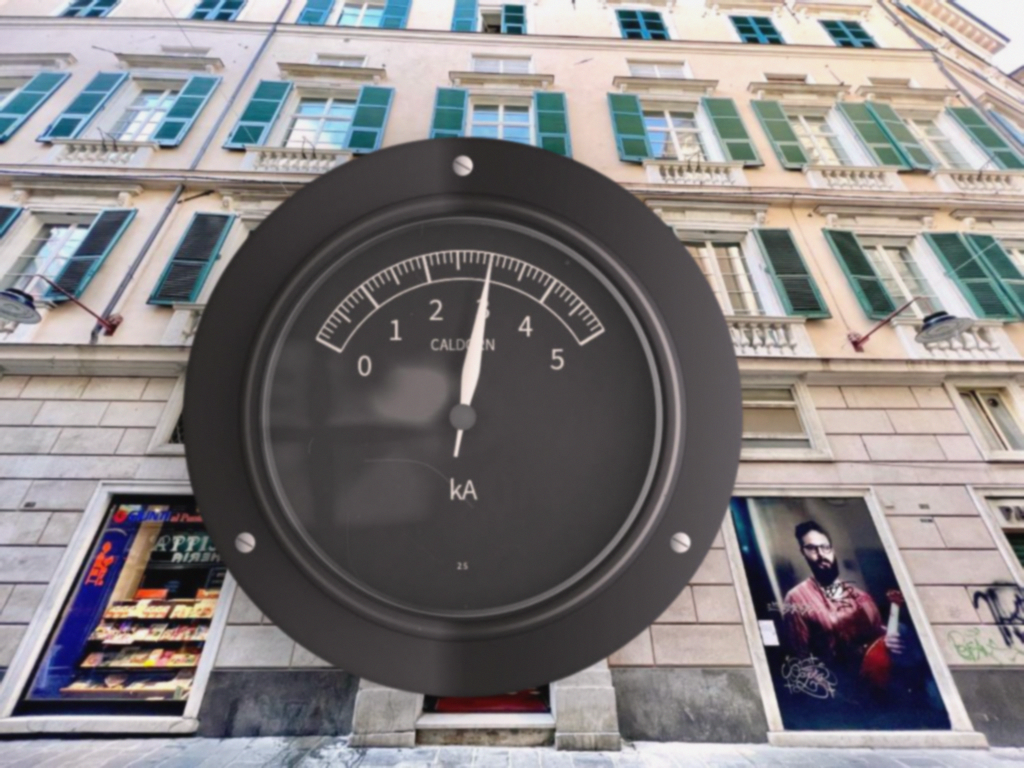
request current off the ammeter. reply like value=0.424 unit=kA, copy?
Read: value=3 unit=kA
